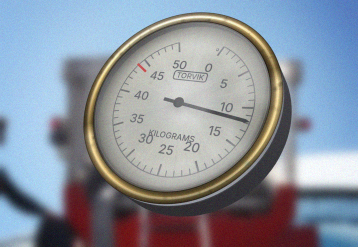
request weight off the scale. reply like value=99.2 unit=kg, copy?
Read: value=12 unit=kg
